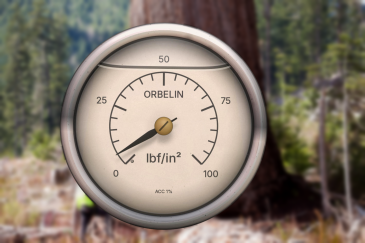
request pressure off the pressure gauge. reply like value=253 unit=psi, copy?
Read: value=5 unit=psi
